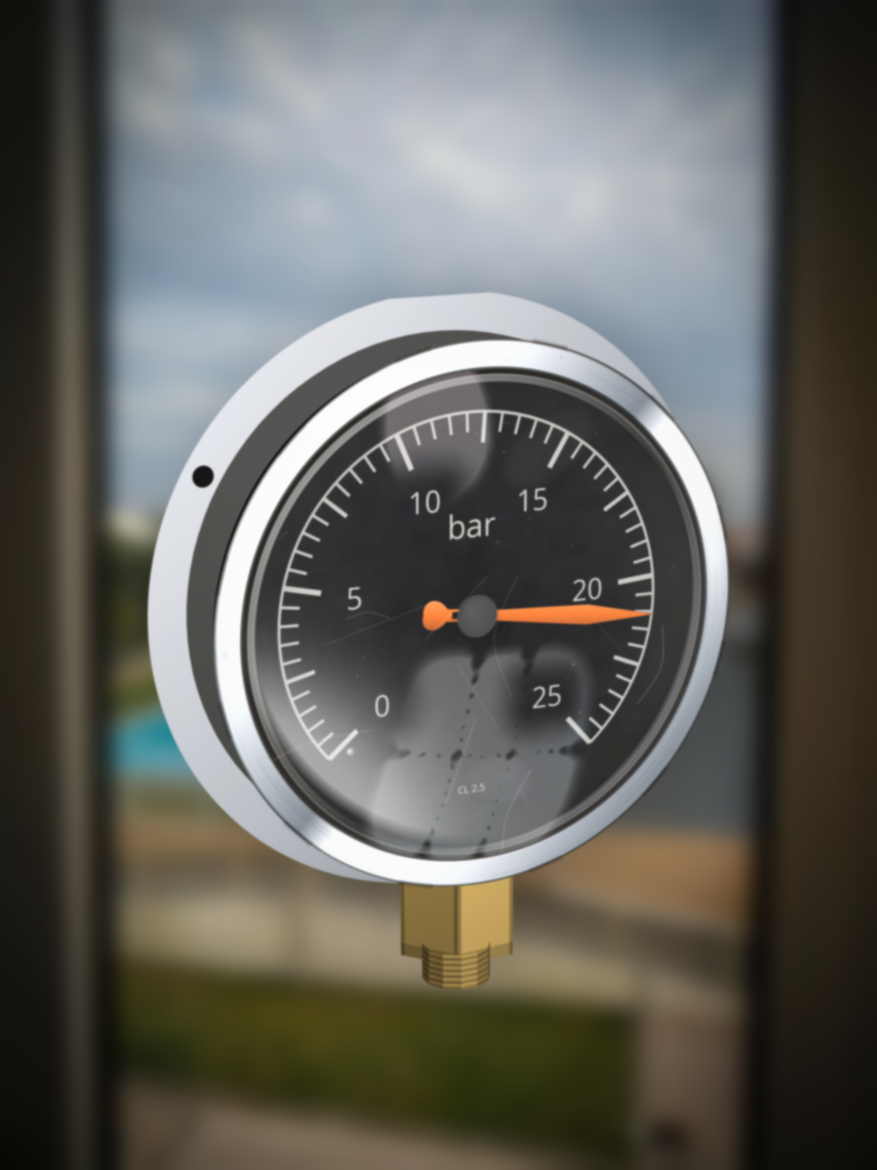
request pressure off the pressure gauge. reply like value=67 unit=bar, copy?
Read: value=21 unit=bar
